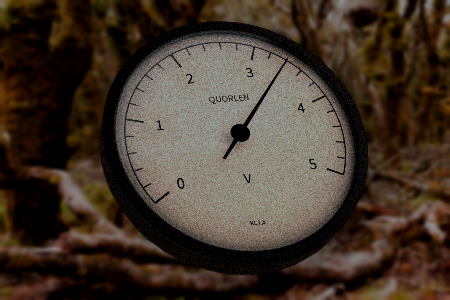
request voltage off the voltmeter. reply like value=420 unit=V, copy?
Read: value=3.4 unit=V
